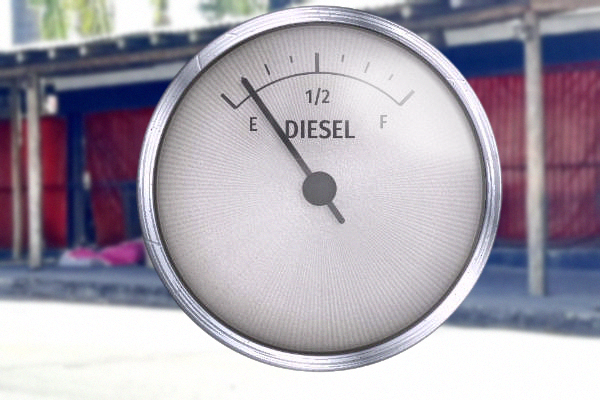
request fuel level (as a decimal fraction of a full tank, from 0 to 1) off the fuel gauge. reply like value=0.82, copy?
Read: value=0.125
